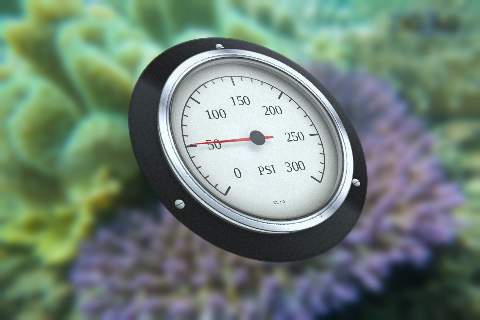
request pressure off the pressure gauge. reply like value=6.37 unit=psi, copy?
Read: value=50 unit=psi
